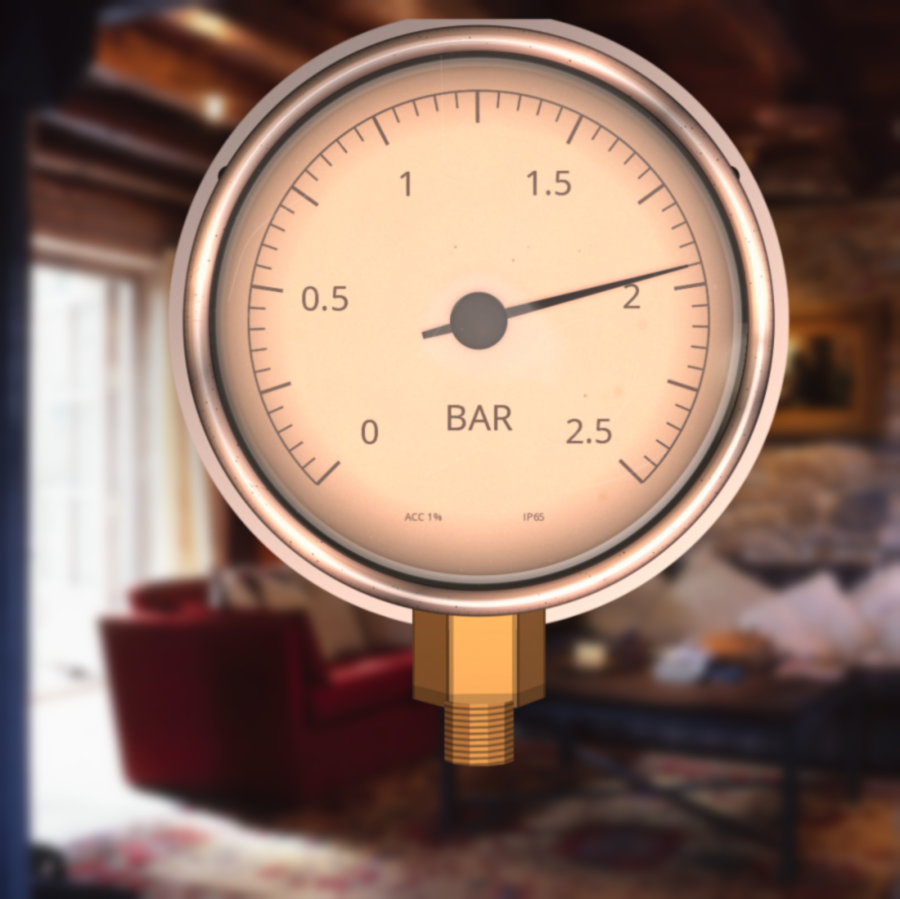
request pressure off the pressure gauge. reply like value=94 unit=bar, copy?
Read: value=1.95 unit=bar
